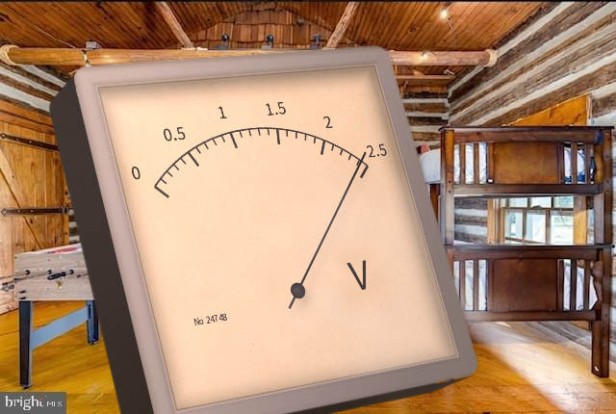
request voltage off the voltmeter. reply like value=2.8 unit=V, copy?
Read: value=2.4 unit=V
